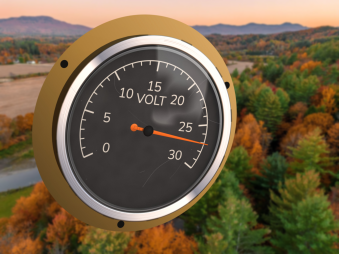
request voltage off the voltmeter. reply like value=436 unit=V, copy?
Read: value=27 unit=V
